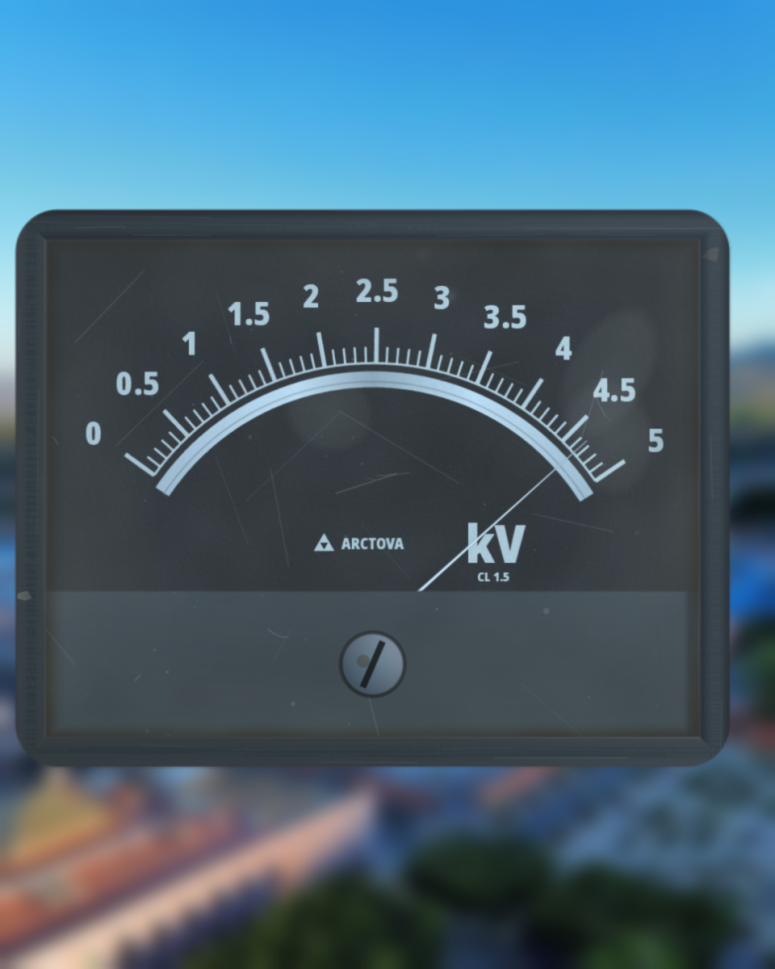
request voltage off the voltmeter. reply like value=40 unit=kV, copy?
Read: value=4.65 unit=kV
